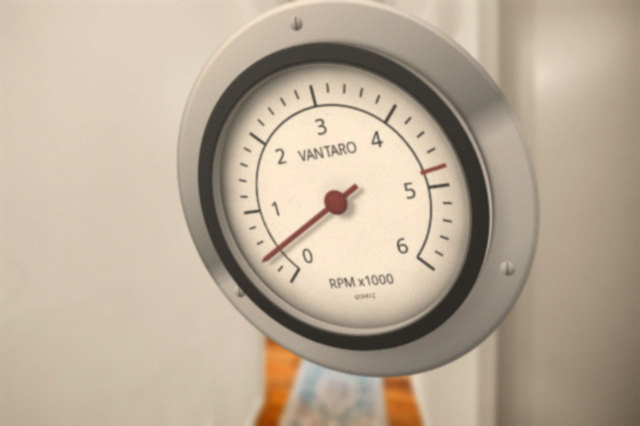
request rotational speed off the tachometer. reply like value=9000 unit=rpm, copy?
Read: value=400 unit=rpm
